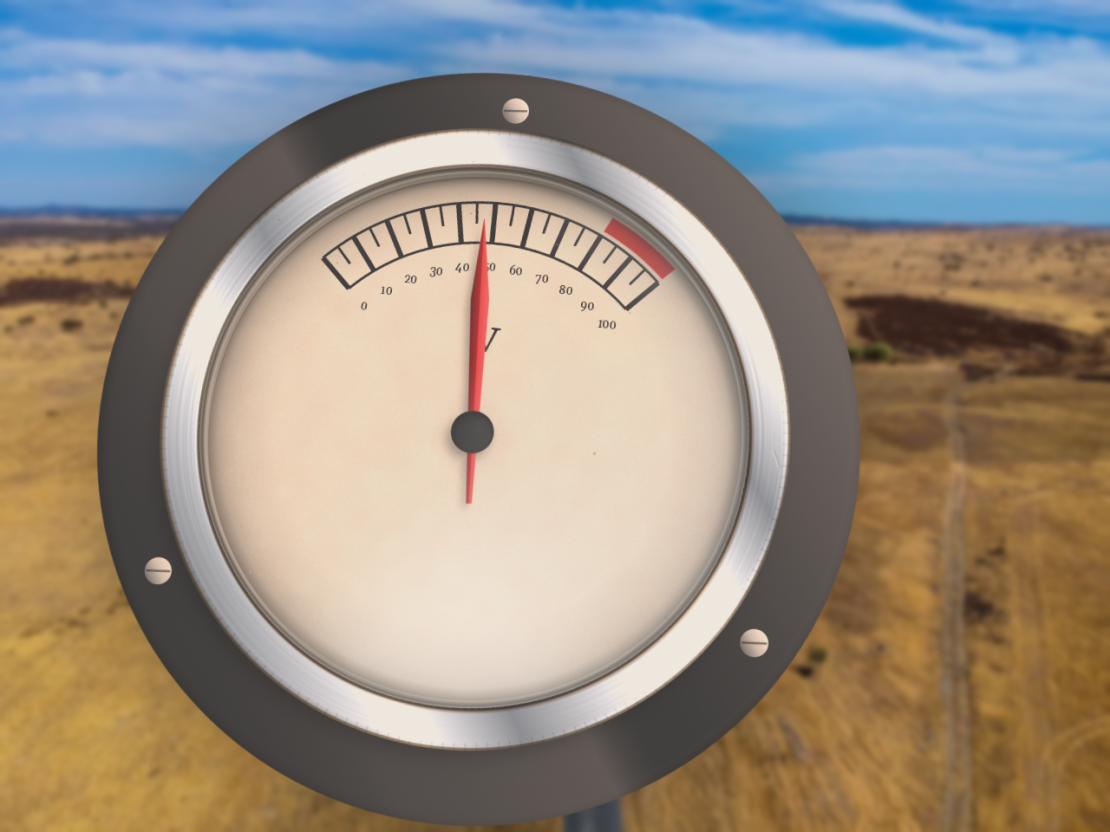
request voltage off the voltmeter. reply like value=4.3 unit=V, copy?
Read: value=47.5 unit=V
